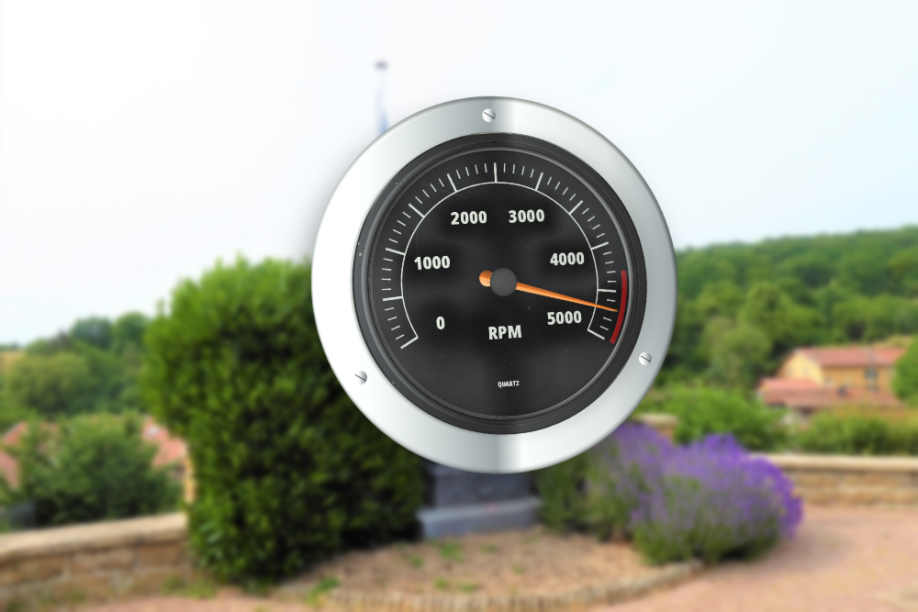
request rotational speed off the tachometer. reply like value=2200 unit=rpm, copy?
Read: value=4700 unit=rpm
